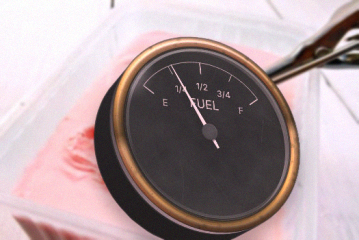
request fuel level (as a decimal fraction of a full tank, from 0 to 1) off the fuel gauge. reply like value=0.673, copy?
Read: value=0.25
